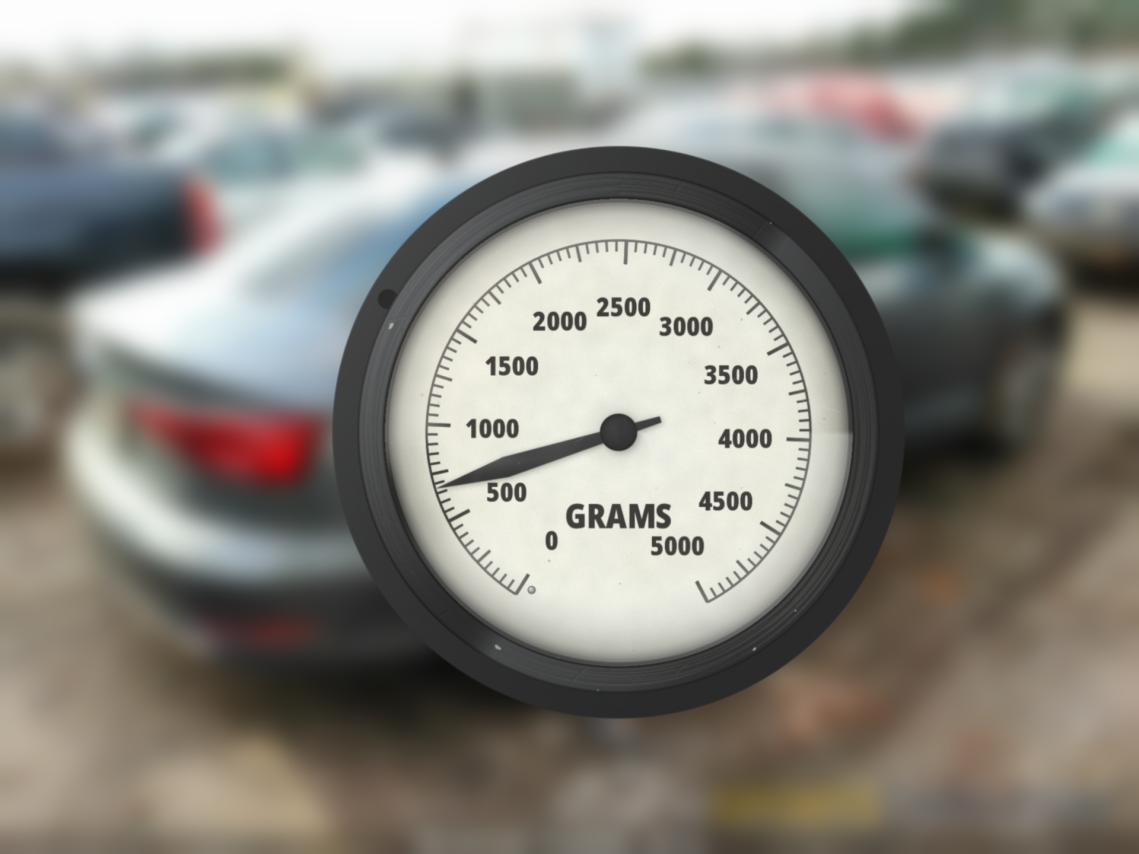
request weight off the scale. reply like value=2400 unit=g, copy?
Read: value=675 unit=g
